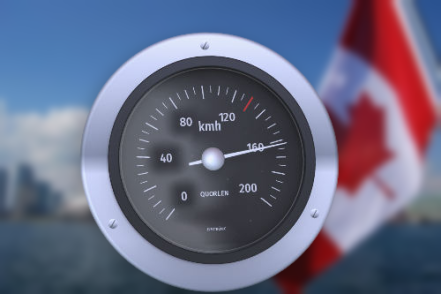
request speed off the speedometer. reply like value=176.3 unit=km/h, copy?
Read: value=162.5 unit=km/h
